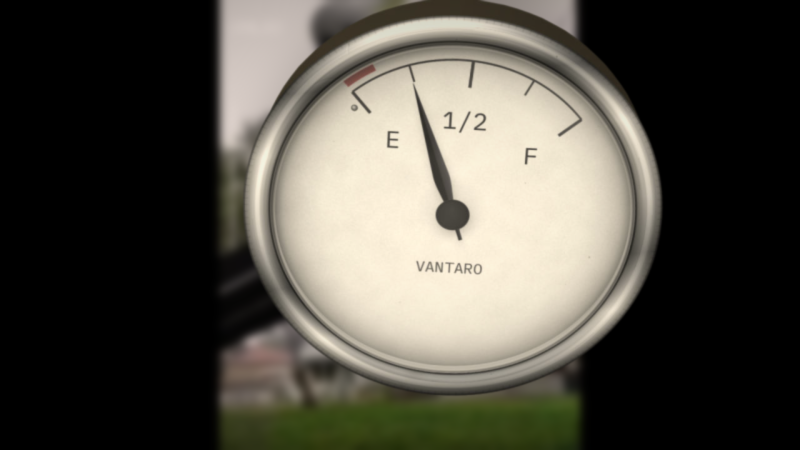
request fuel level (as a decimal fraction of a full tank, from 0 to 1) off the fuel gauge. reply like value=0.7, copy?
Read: value=0.25
